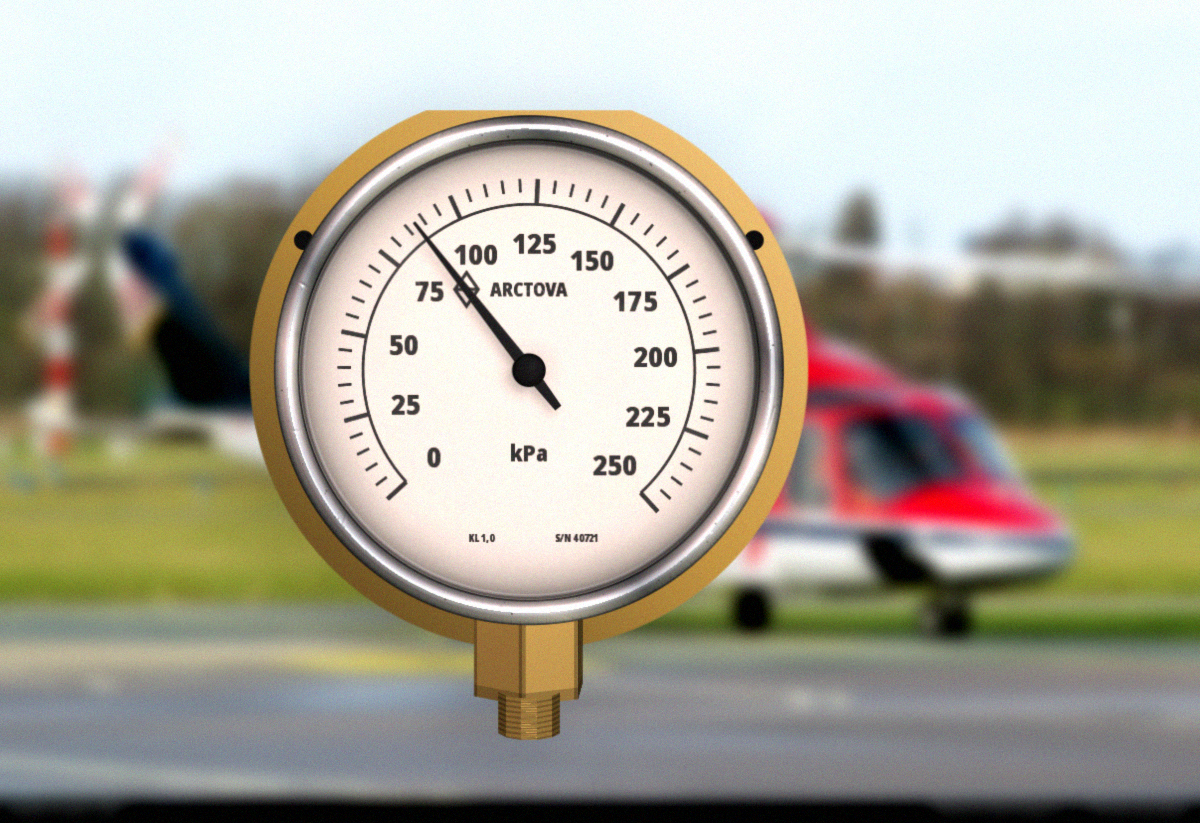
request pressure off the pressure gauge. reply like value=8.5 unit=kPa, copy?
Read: value=87.5 unit=kPa
